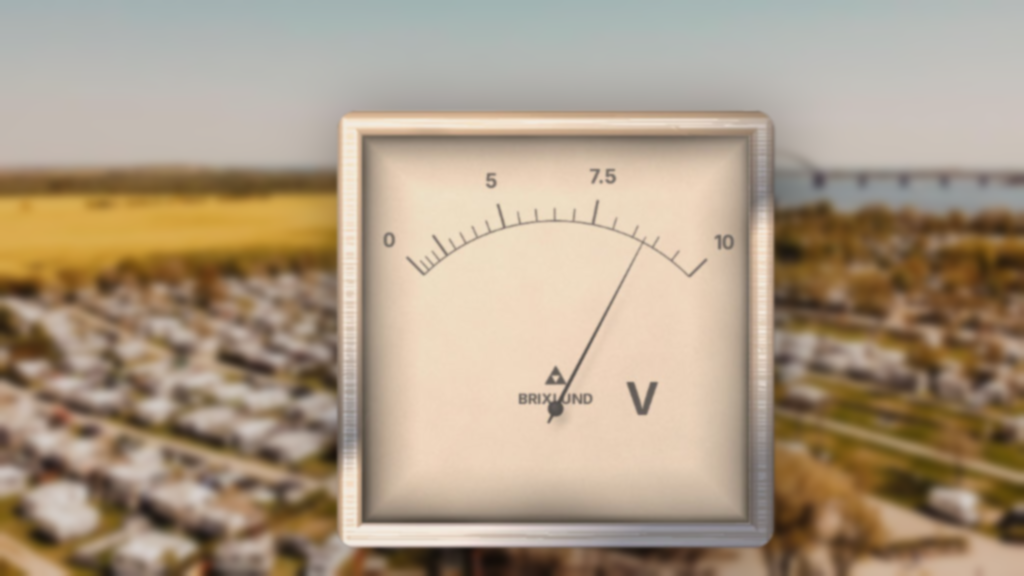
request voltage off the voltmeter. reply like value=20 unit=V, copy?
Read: value=8.75 unit=V
